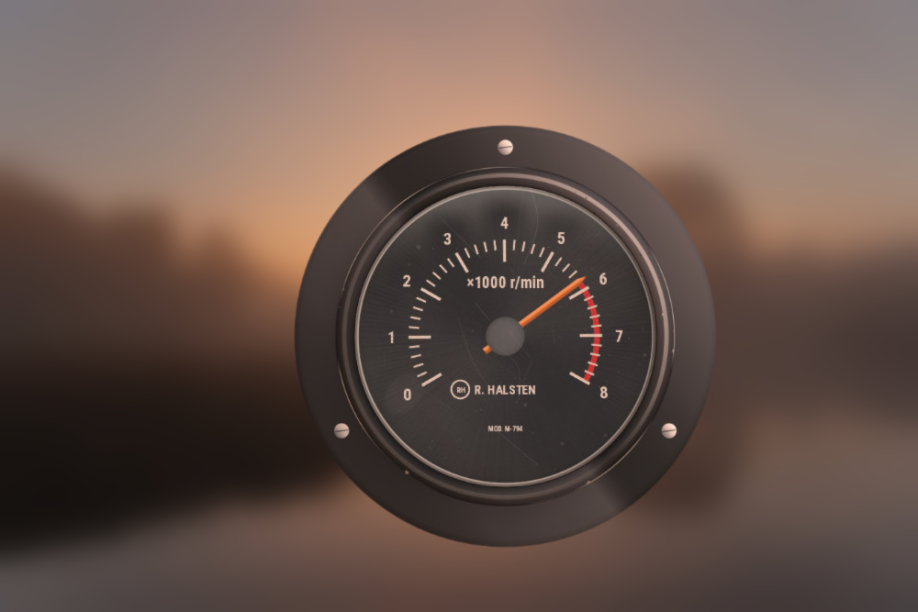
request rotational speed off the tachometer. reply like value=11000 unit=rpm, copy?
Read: value=5800 unit=rpm
